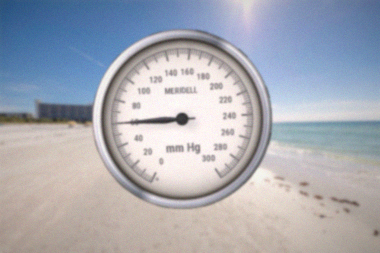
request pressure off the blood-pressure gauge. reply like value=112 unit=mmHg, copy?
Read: value=60 unit=mmHg
